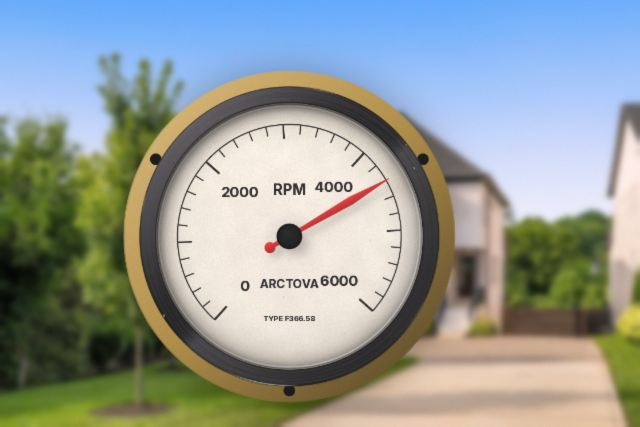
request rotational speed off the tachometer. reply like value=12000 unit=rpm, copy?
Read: value=4400 unit=rpm
